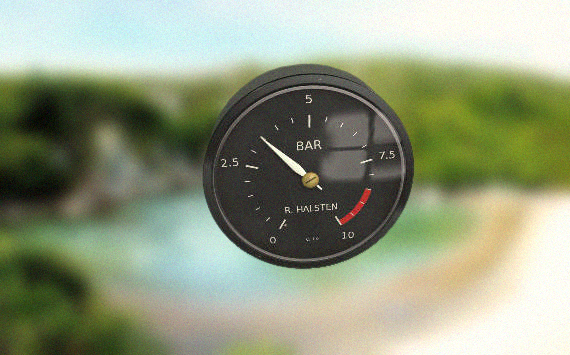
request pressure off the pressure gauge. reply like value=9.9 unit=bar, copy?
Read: value=3.5 unit=bar
